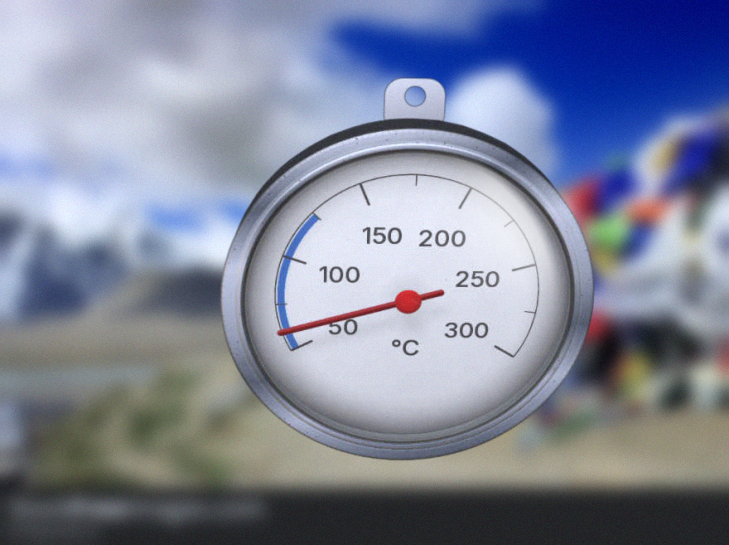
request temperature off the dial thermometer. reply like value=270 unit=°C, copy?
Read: value=62.5 unit=°C
